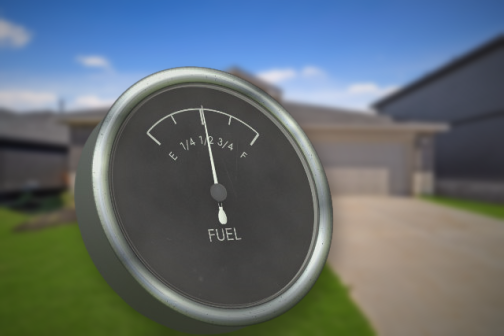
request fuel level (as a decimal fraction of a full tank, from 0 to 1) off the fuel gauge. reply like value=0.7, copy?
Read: value=0.5
